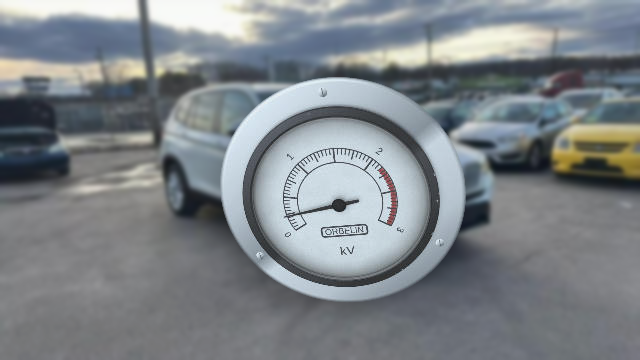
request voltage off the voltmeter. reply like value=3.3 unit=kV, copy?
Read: value=0.25 unit=kV
